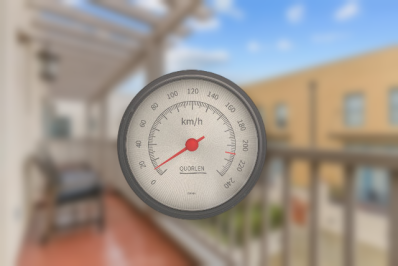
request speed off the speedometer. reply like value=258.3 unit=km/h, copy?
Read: value=10 unit=km/h
